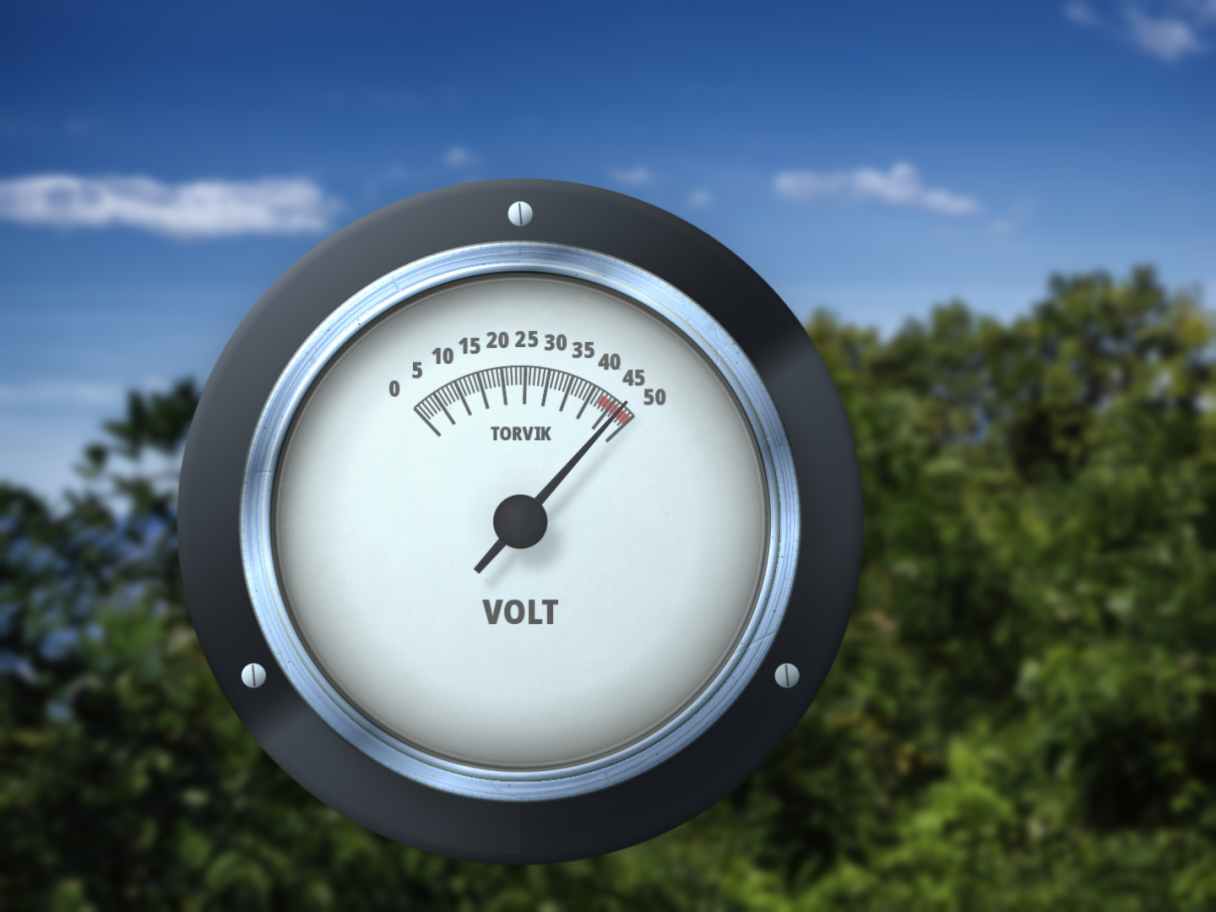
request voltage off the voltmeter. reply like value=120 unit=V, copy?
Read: value=47 unit=V
